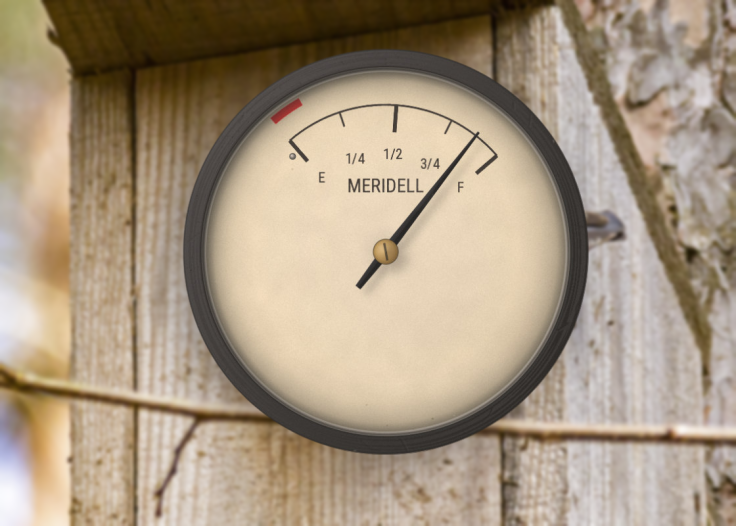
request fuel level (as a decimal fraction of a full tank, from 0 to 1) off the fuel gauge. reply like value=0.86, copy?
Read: value=0.875
